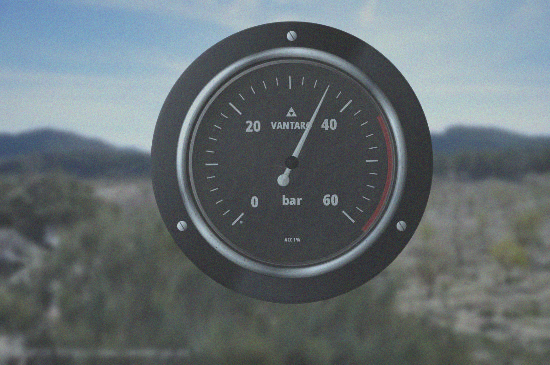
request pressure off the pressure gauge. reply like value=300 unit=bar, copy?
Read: value=36 unit=bar
